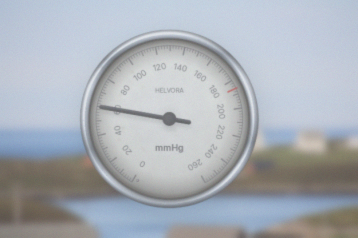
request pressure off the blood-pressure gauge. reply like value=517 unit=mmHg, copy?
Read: value=60 unit=mmHg
